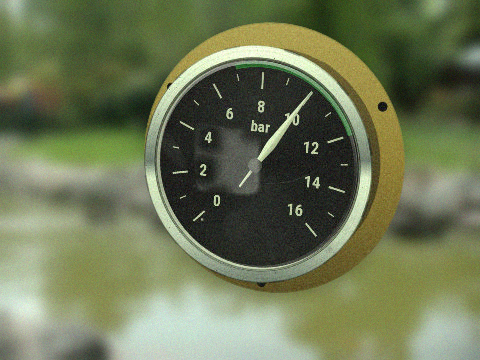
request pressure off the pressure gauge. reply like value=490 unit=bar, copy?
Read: value=10 unit=bar
